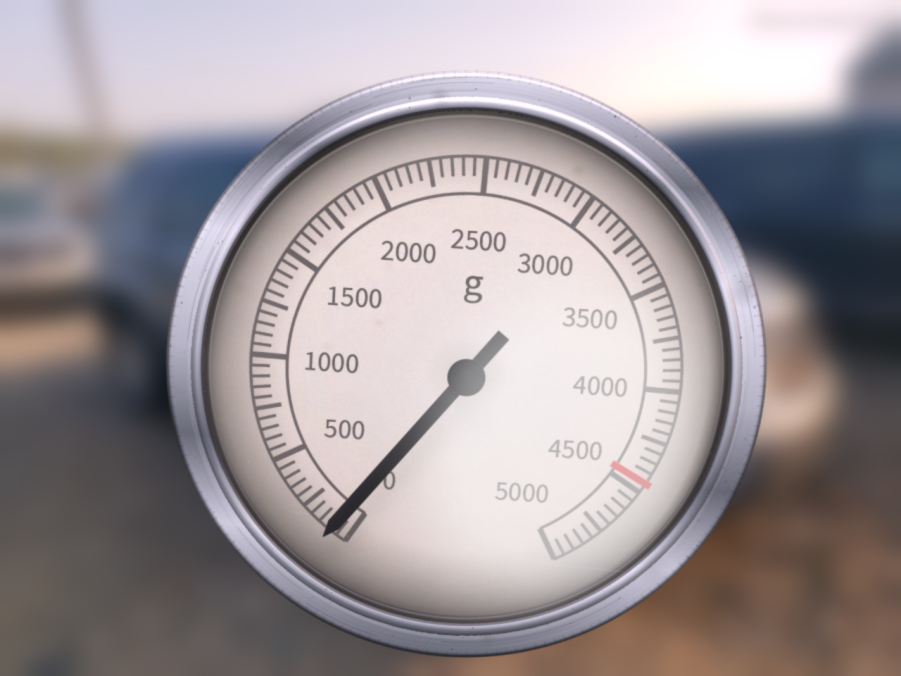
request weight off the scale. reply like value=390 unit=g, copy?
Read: value=100 unit=g
